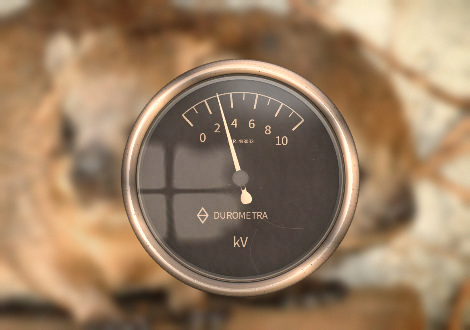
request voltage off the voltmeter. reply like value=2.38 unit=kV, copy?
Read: value=3 unit=kV
